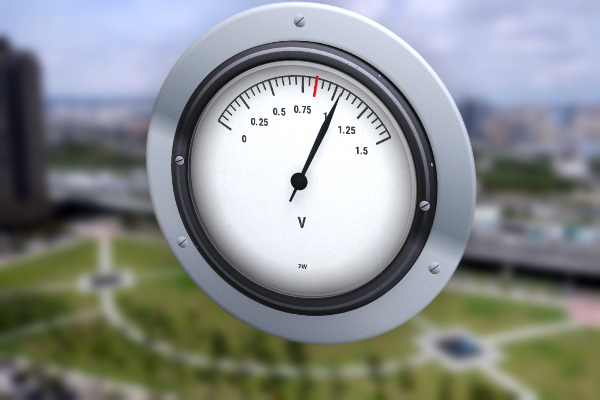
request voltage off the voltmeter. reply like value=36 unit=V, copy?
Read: value=1.05 unit=V
